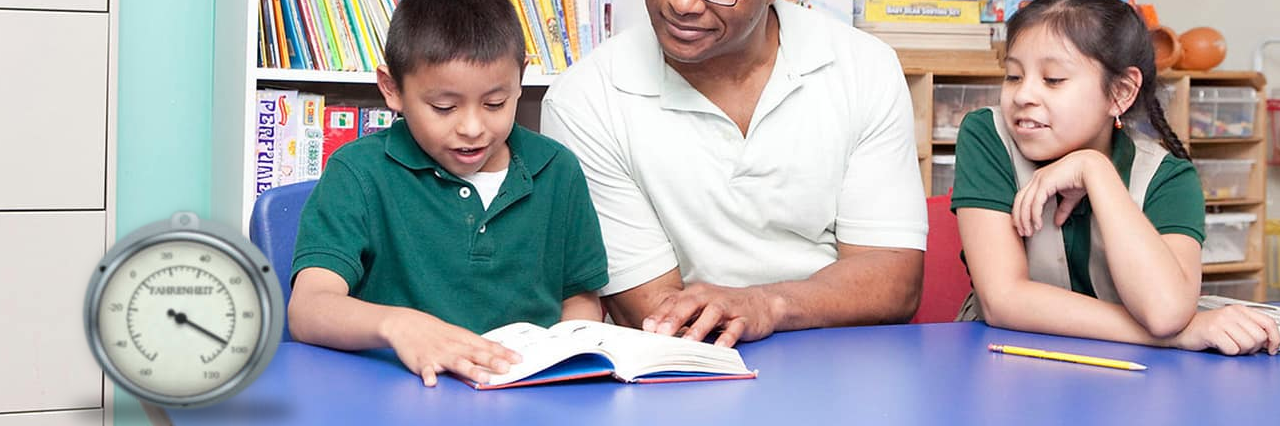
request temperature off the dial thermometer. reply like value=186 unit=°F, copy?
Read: value=100 unit=°F
